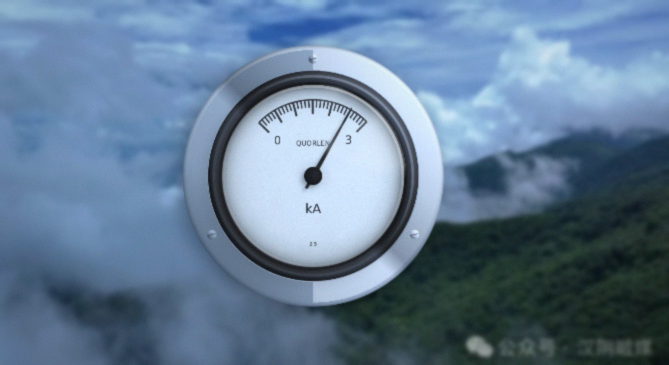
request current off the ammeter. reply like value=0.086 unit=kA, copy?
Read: value=2.5 unit=kA
